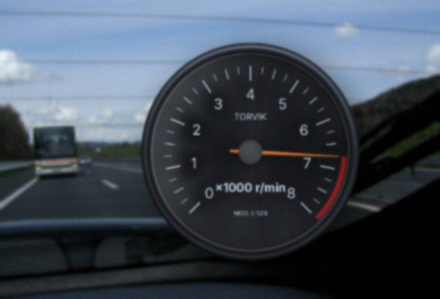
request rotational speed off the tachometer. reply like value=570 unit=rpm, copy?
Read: value=6750 unit=rpm
